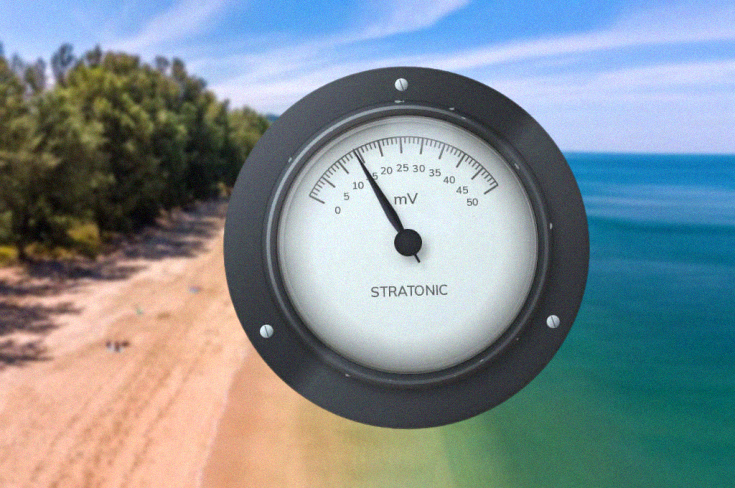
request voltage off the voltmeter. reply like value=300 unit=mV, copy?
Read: value=14 unit=mV
